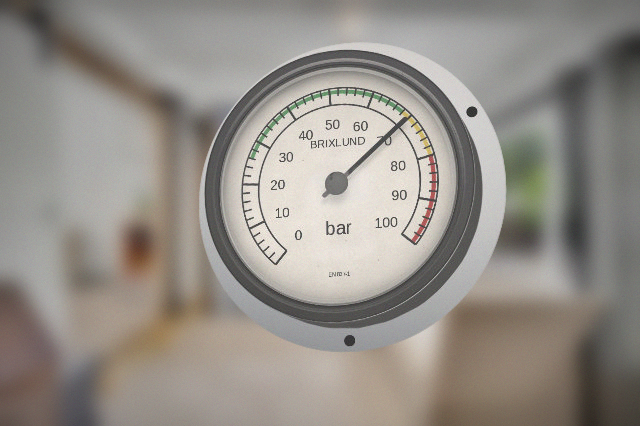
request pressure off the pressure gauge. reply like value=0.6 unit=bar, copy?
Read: value=70 unit=bar
